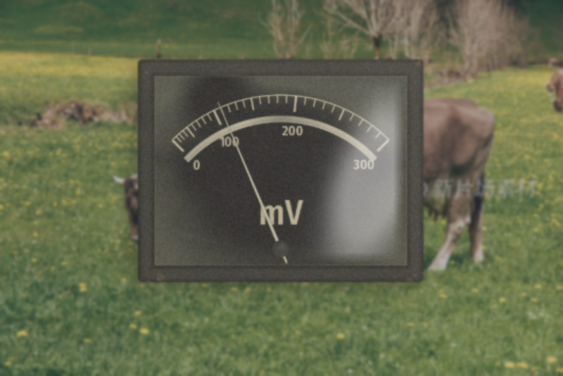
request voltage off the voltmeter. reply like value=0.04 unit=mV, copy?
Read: value=110 unit=mV
